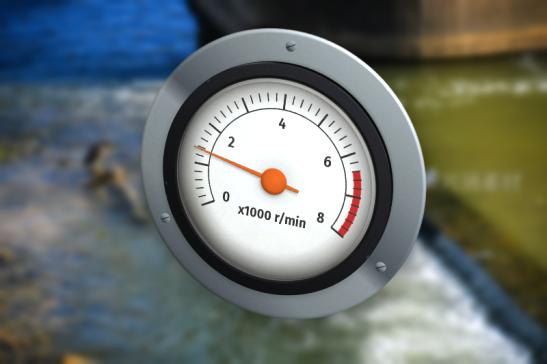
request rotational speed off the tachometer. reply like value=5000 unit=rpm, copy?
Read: value=1400 unit=rpm
